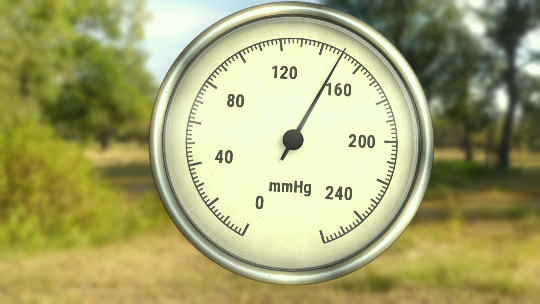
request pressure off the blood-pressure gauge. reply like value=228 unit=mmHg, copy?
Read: value=150 unit=mmHg
